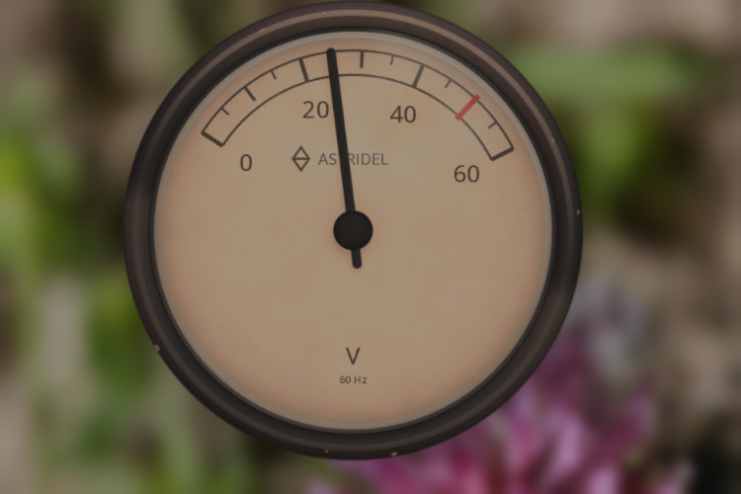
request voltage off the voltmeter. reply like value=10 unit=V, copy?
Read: value=25 unit=V
